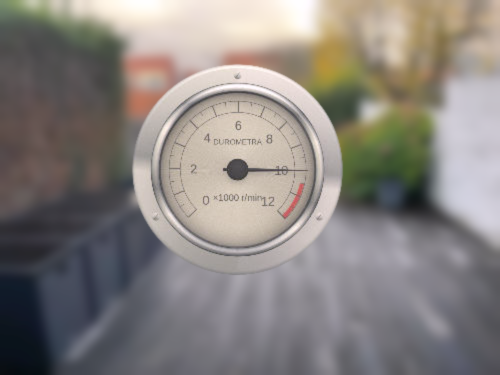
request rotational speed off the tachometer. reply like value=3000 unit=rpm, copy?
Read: value=10000 unit=rpm
